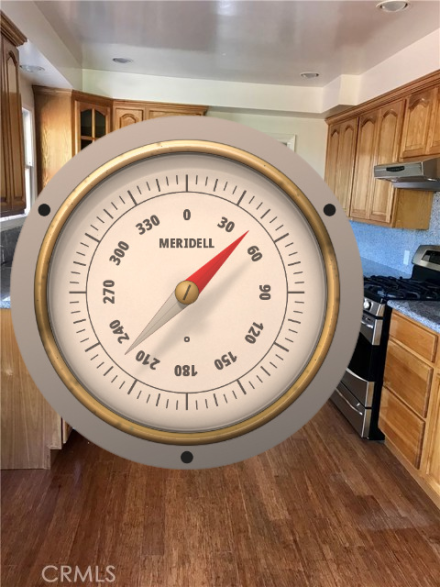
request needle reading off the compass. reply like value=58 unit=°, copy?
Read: value=45 unit=°
